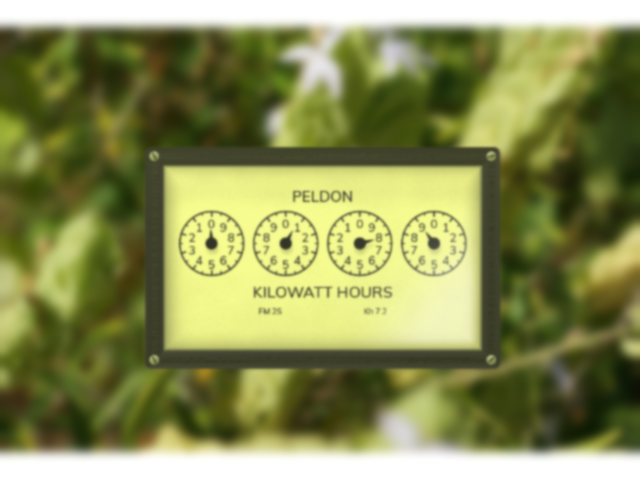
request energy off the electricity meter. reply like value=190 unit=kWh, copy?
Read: value=79 unit=kWh
